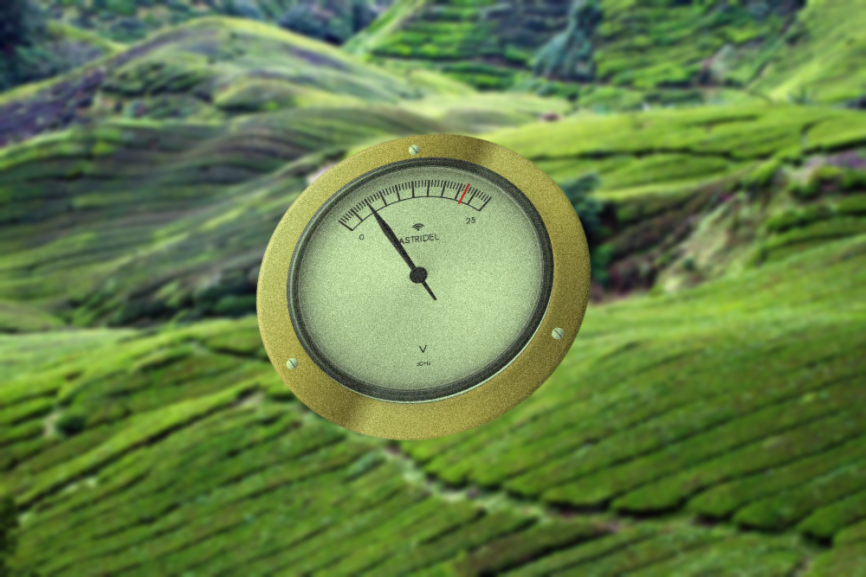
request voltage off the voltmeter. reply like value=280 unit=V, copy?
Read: value=5 unit=V
